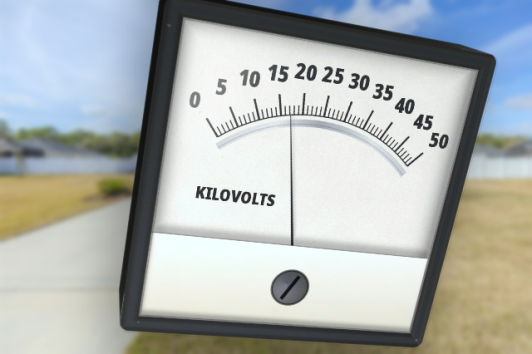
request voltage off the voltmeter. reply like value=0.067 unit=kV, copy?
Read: value=17 unit=kV
